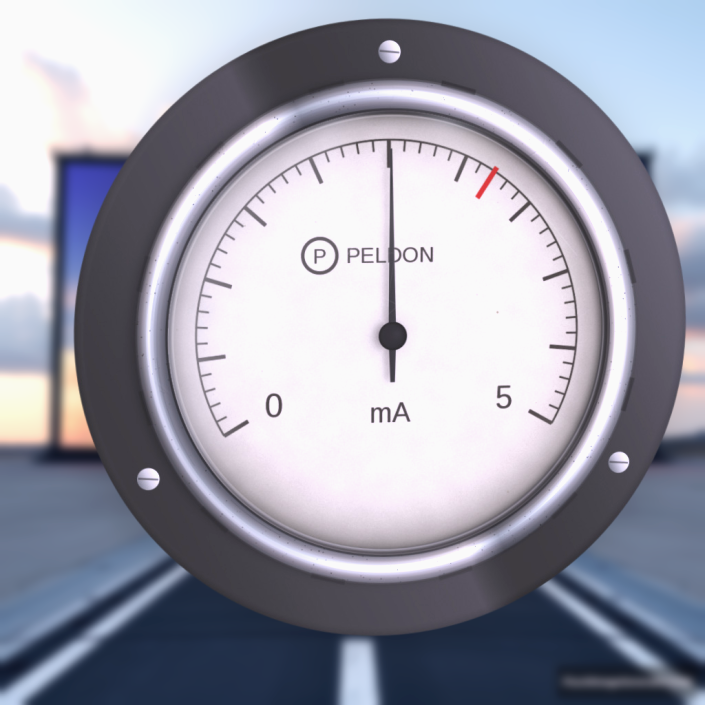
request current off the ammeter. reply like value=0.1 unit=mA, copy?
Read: value=2.5 unit=mA
